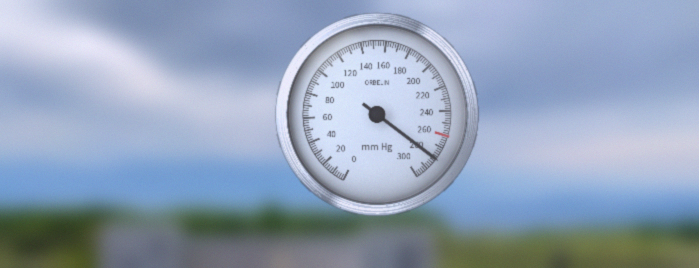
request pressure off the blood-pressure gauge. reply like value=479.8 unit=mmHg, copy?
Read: value=280 unit=mmHg
